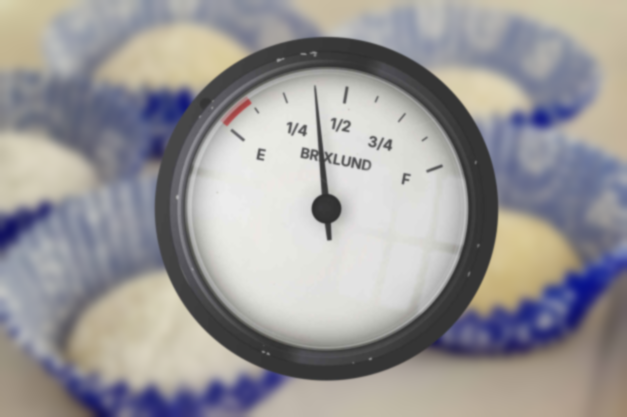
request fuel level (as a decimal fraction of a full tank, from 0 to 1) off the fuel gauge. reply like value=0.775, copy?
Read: value=0.375
